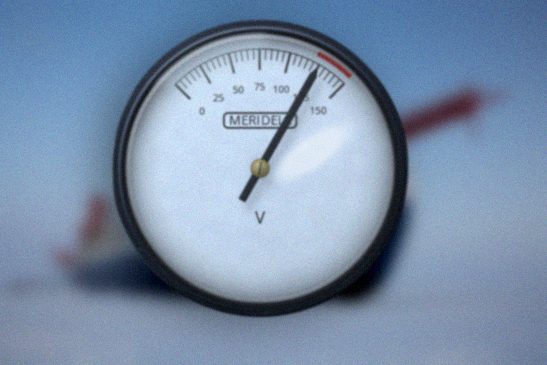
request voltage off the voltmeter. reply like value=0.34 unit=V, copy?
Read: value=125 unit=V
